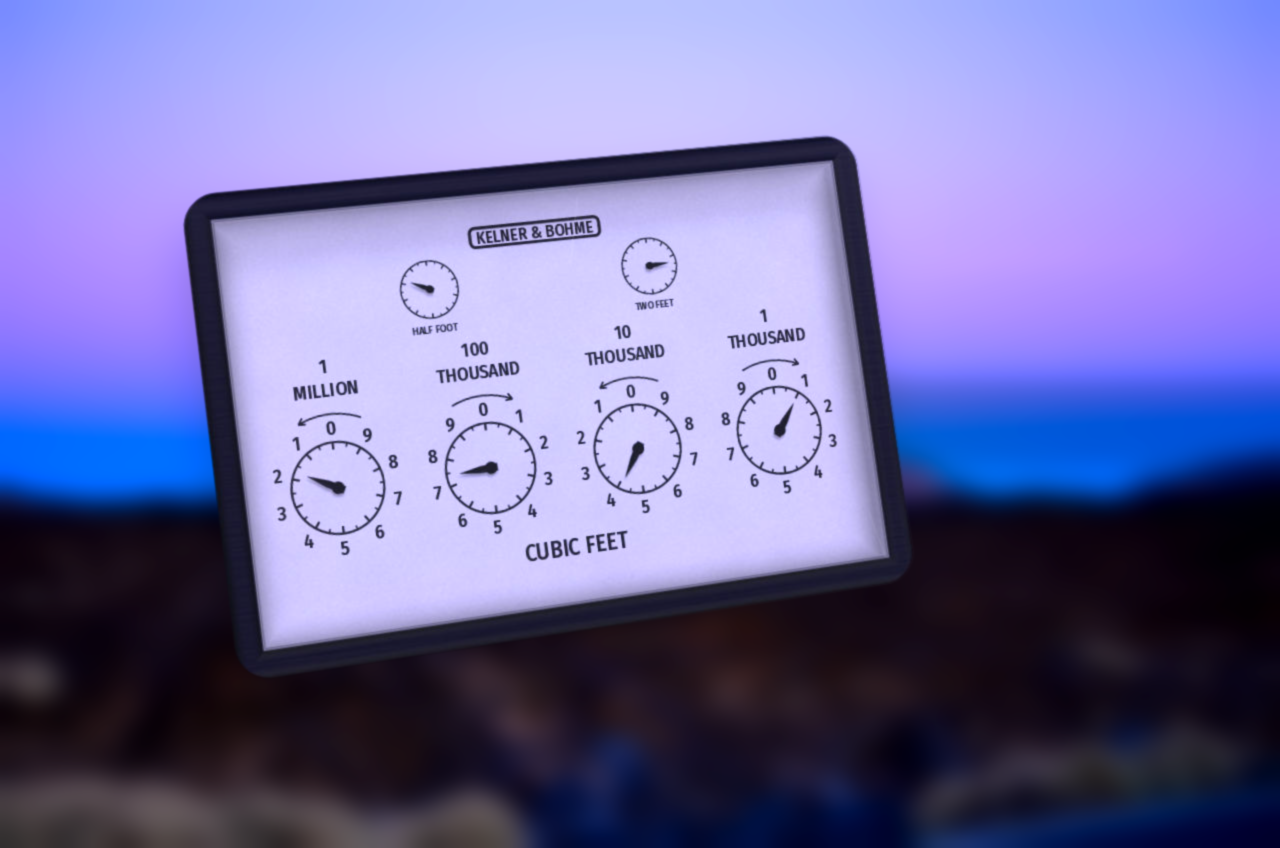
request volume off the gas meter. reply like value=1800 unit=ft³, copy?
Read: value=174100 unit=ft³
